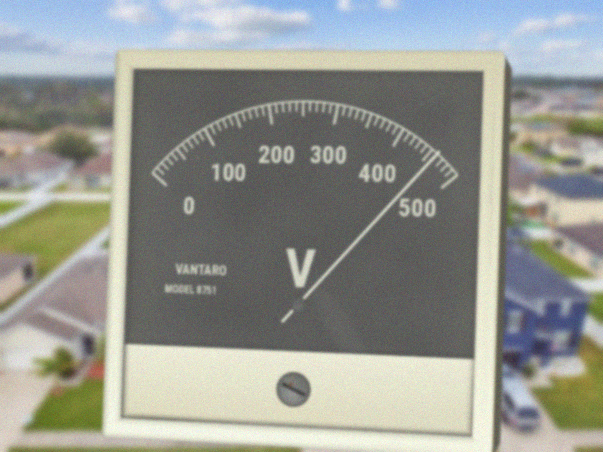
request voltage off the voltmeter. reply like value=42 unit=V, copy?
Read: value=460 unit=V
